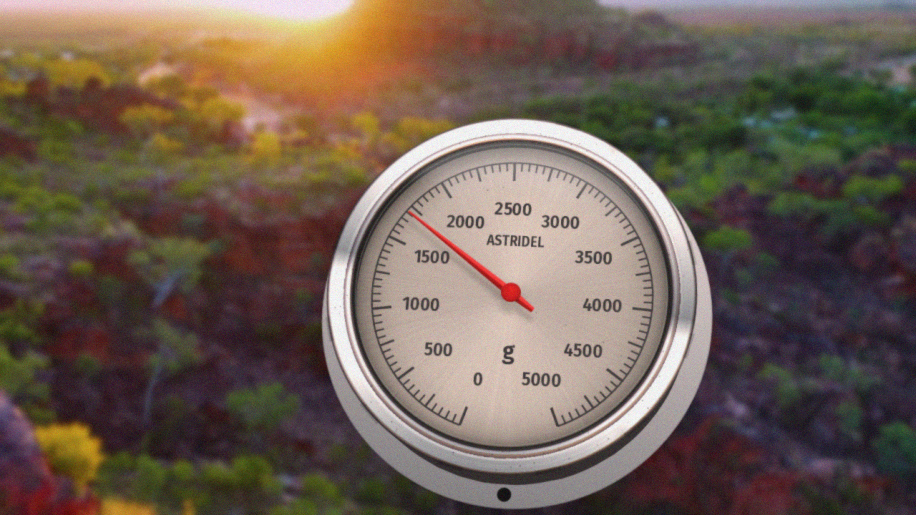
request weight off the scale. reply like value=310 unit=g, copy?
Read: value=1700 unit=g
